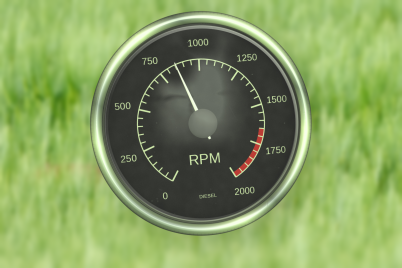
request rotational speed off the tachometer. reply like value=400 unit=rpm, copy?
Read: value=850 unit=rpm
